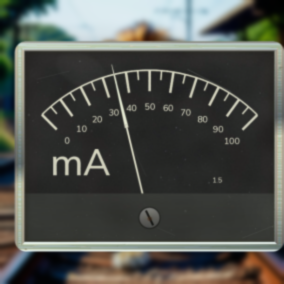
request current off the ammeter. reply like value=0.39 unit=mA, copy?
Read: value=35 unit=mA
